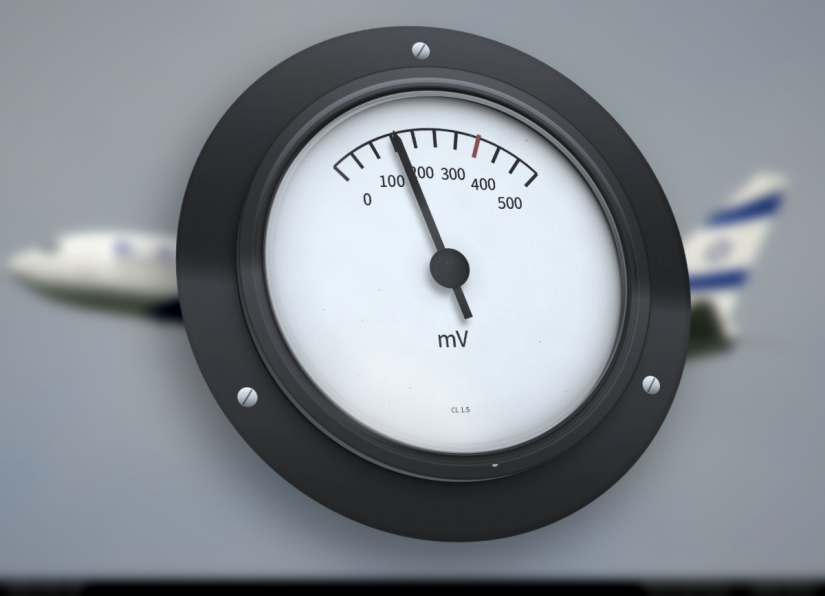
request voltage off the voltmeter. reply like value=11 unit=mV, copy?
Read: value=150 unit=mV
